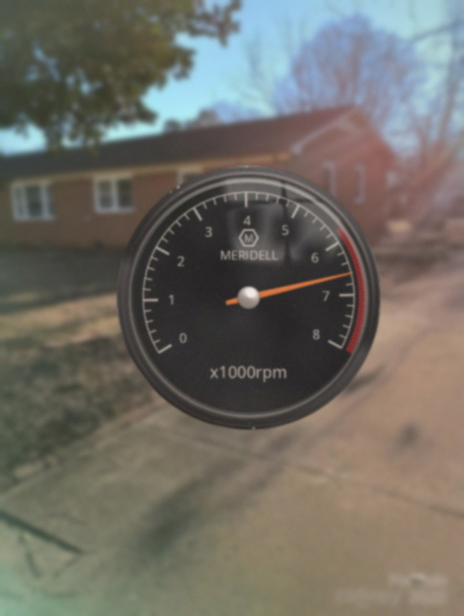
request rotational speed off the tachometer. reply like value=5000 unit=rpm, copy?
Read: value=6600 unit=rpm
